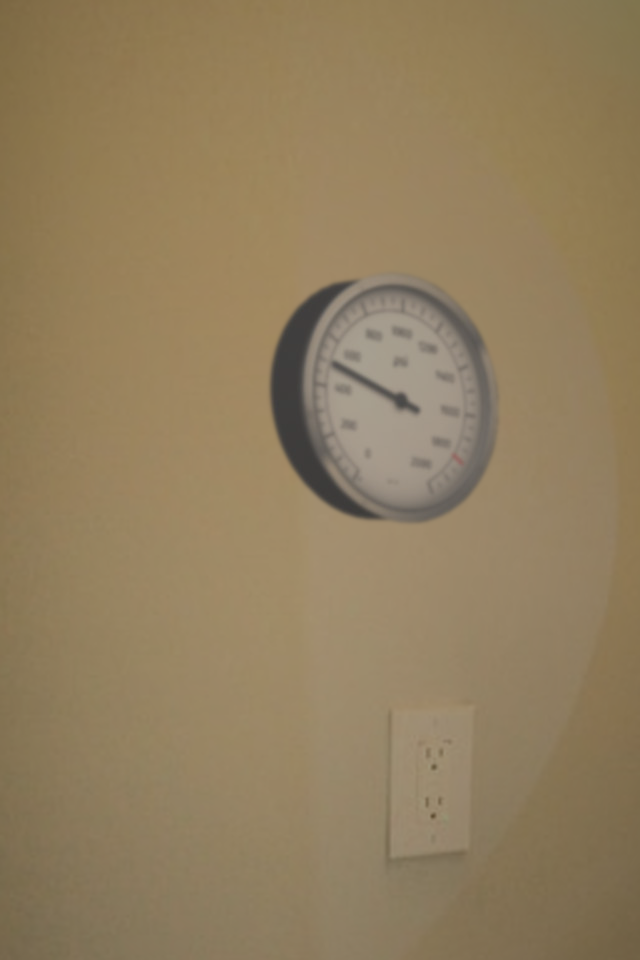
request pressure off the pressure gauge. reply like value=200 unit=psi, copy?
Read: value=500 unit=psi
